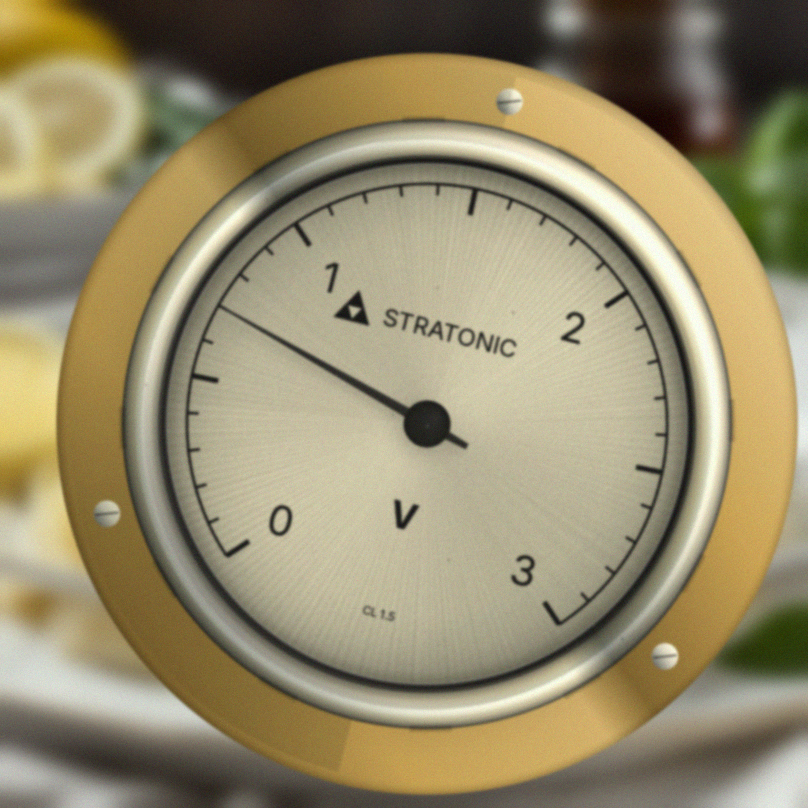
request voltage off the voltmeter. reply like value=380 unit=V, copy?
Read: value=0.7 unit=V
